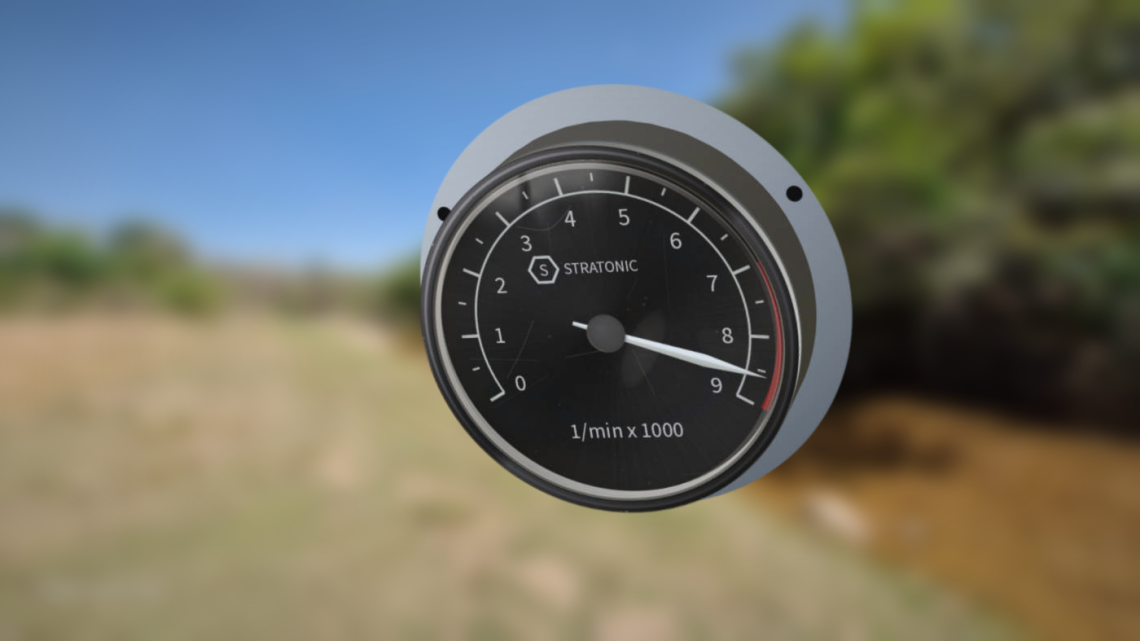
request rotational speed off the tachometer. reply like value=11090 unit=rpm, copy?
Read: value=8500 unit=rpm
